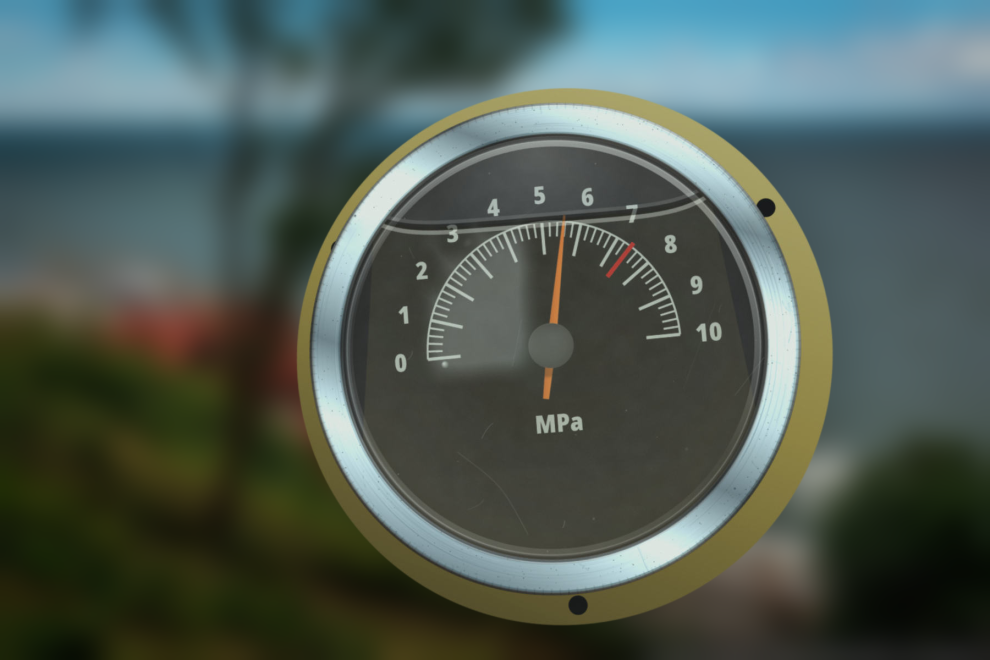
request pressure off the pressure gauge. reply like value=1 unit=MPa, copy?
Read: value=5.6 unit=MPa
